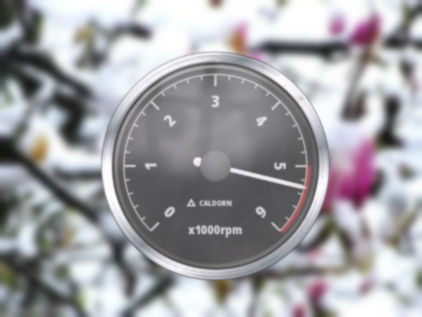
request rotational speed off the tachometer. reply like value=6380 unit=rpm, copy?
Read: value=5300 unit=rpm
